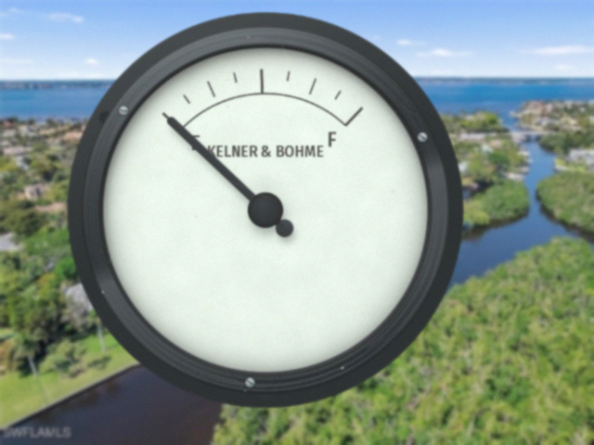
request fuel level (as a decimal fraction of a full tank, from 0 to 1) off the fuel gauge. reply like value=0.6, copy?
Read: value=0
